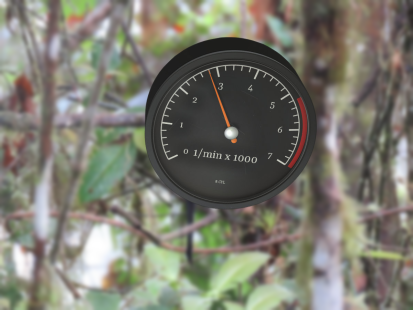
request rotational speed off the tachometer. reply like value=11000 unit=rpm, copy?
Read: value=2800 unit=rpm
